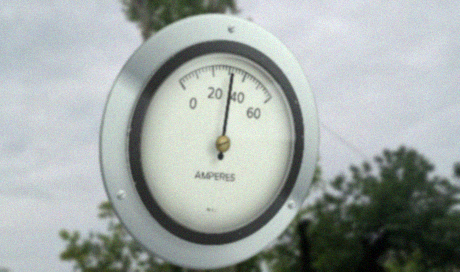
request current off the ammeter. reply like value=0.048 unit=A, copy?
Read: value=30 unit=A
